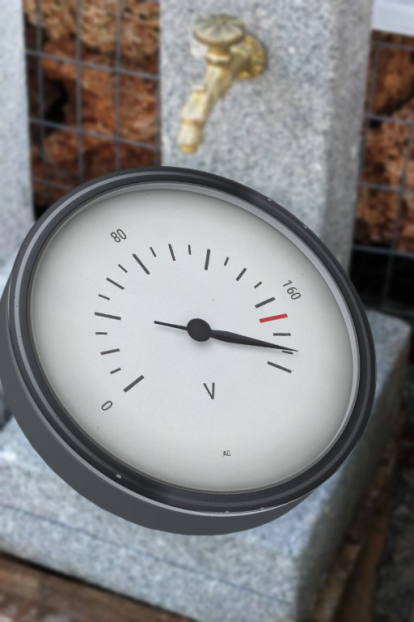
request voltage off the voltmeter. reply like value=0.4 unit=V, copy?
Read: value=190 unit=V
